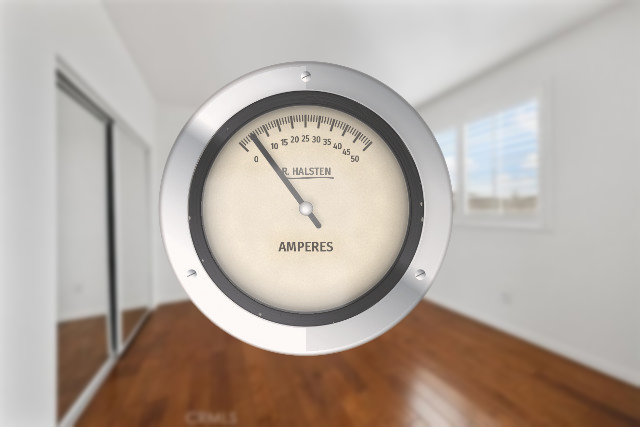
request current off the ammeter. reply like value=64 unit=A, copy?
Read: value=5 unit=A
